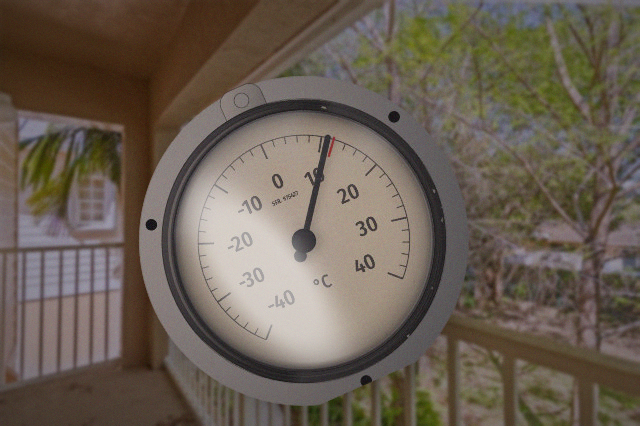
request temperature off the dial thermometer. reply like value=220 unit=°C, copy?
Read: value=11 unit=°C
